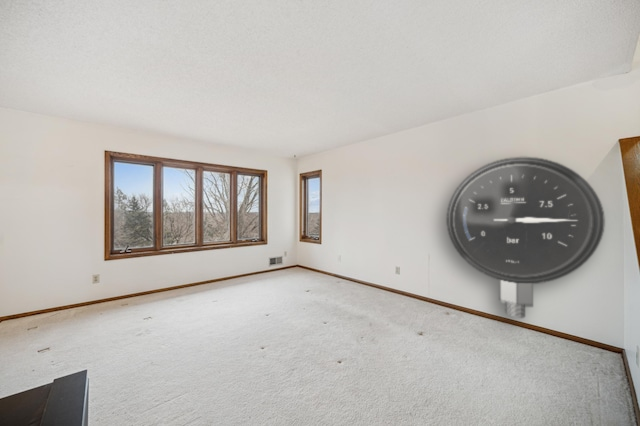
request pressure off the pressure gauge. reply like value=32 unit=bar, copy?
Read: value=8.75 unit=bar
